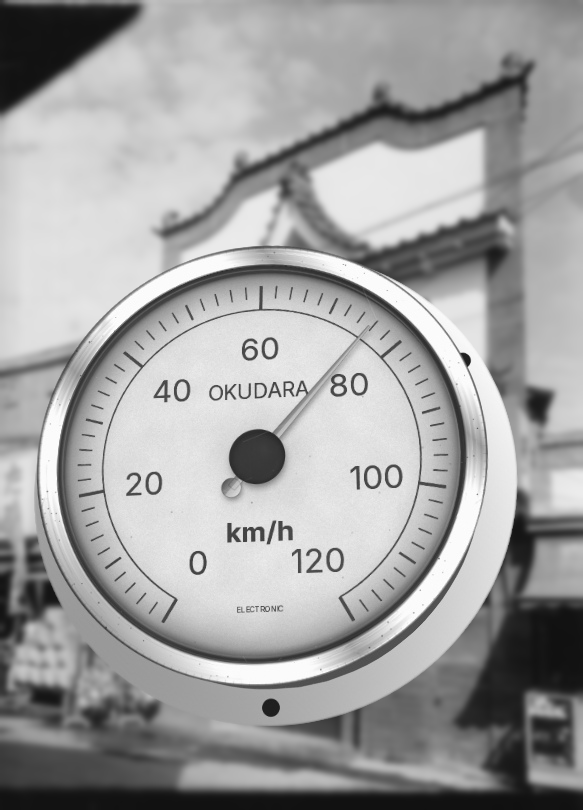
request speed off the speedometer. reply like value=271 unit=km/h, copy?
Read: value=76 unit=km/h
